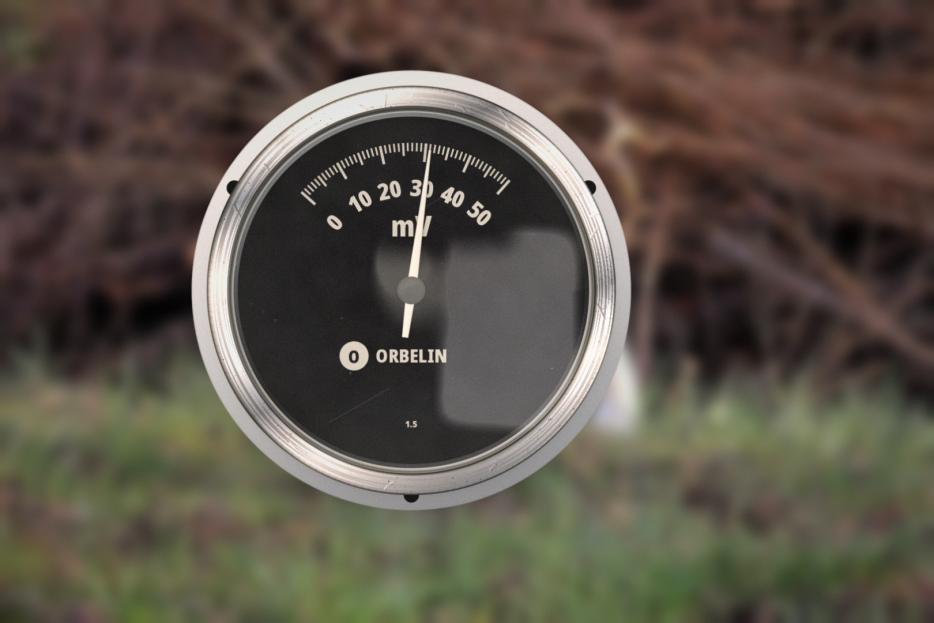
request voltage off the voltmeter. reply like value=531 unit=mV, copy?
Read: value=31 unit=mV
